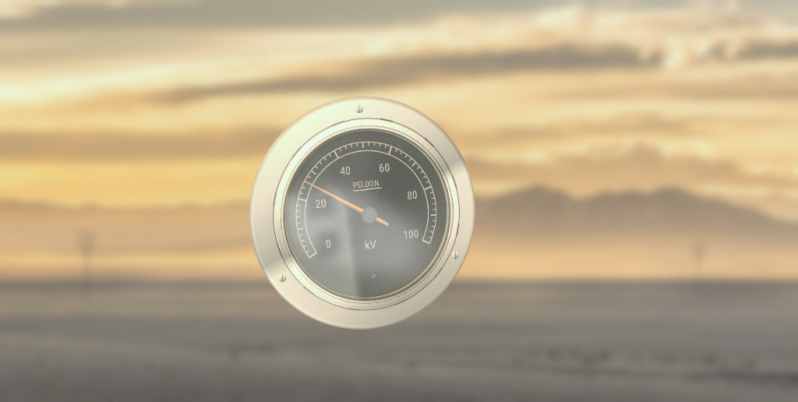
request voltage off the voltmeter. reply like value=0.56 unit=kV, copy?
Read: value=26 unit=kV
